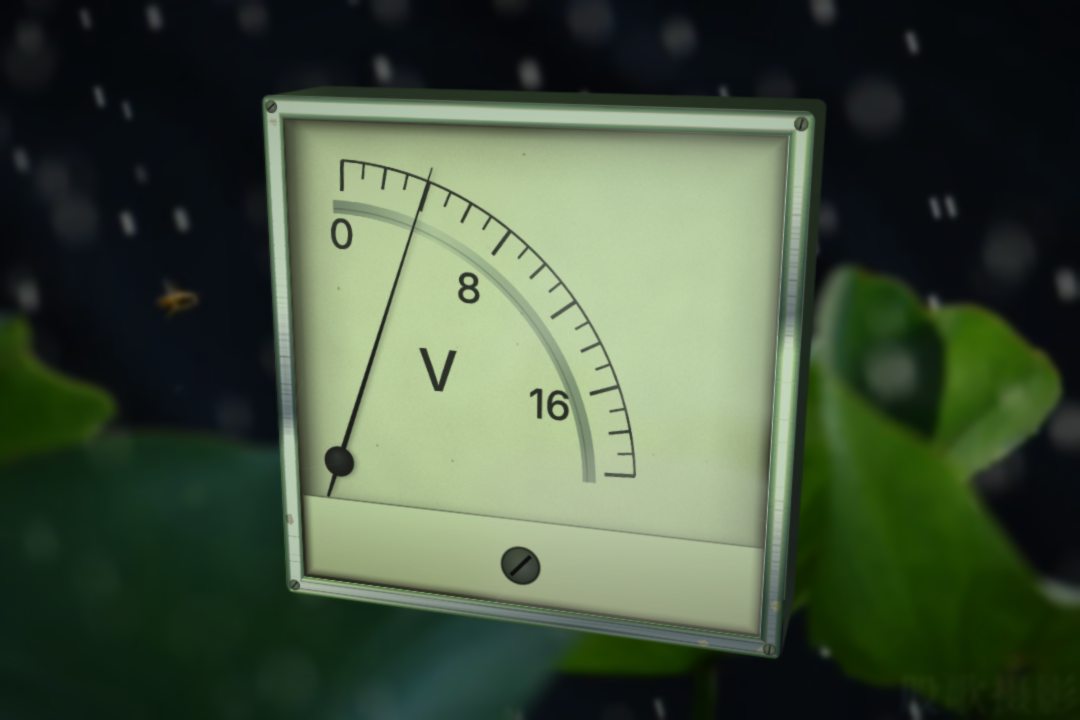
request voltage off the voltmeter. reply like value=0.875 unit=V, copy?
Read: value=4 unit=V
